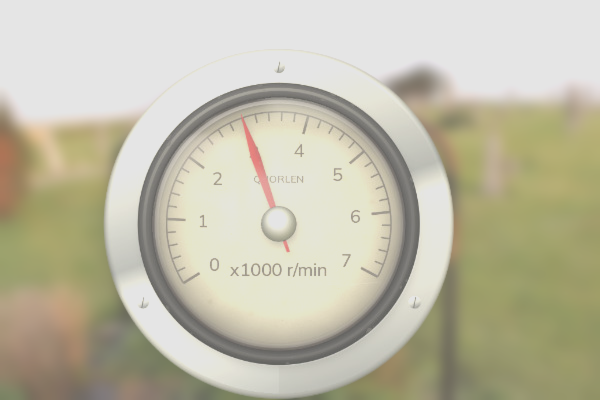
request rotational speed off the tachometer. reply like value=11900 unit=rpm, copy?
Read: value=3000 unit=rpm
